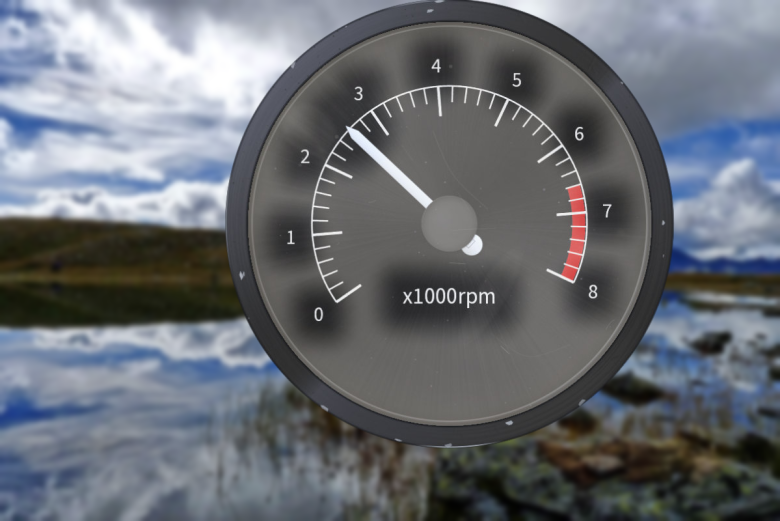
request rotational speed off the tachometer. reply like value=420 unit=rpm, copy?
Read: value=2600 unit=rpm
